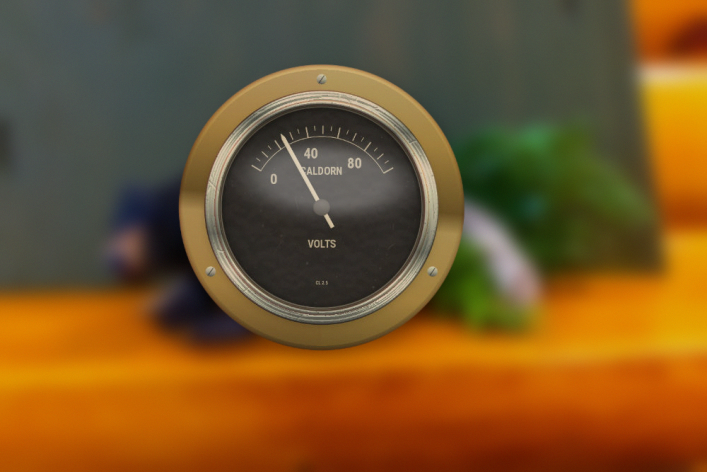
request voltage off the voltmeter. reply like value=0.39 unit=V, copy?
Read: value=25 unit=V
